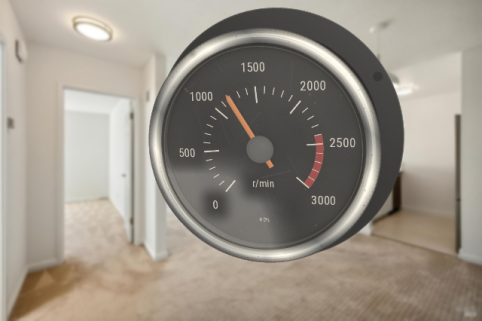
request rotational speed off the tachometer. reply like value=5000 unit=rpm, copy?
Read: value=1200 unit=rpm
